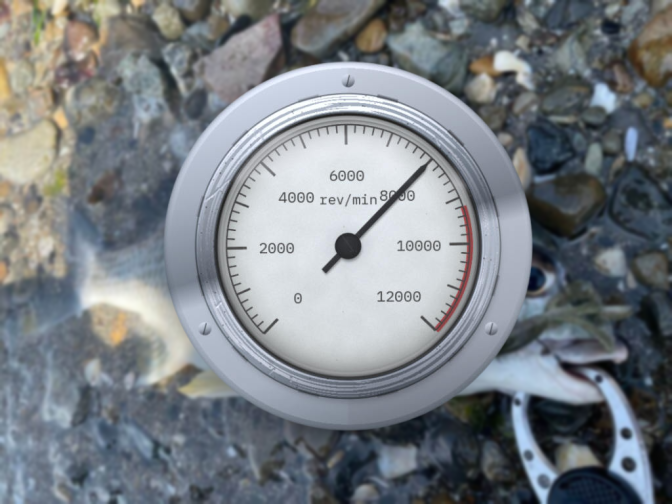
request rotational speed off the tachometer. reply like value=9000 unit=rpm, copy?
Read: value=8000 unit=rpm
